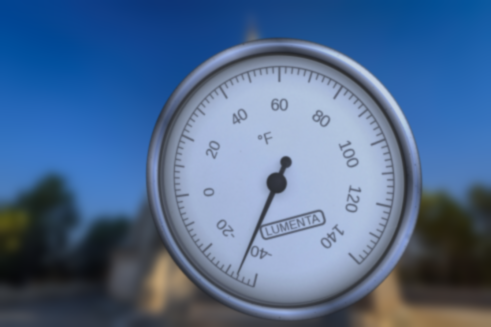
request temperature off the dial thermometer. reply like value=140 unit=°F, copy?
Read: value=-34 unit=°F
